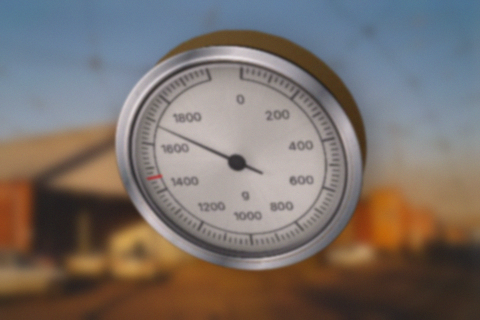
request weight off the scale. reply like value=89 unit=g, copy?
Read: value=1700 unit=g
